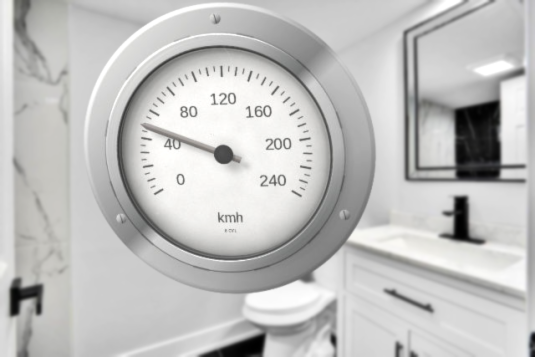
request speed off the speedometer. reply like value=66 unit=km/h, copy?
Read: value=50 unit=km/h
